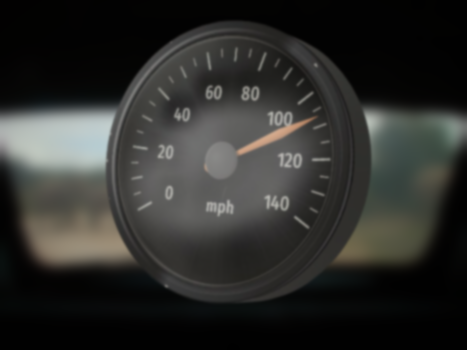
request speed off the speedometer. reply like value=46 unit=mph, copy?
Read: value=107.5 unit=mph
